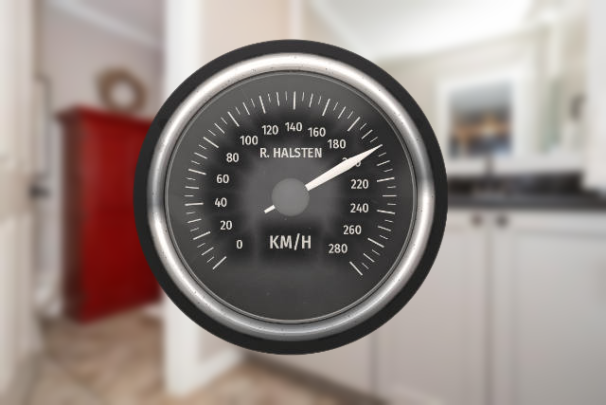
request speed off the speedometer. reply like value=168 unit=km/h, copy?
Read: value=200 unit=km/h
